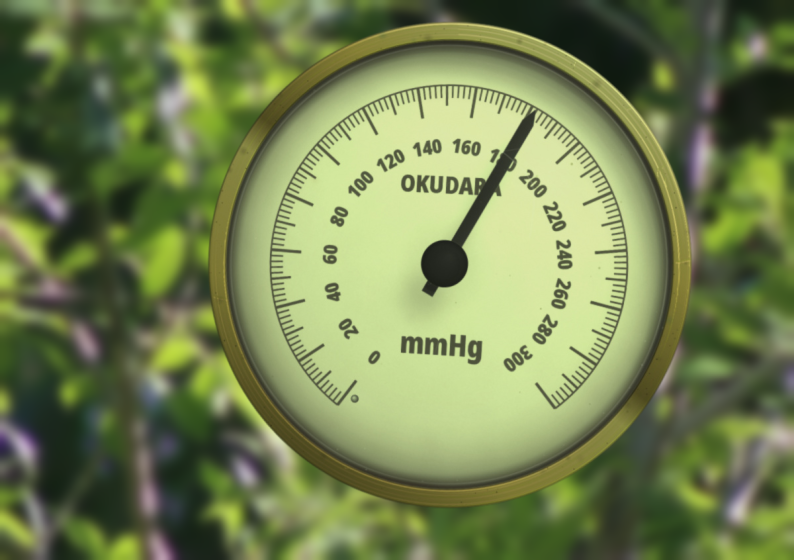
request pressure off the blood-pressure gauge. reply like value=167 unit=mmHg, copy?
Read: value=182 unit=mmHg
